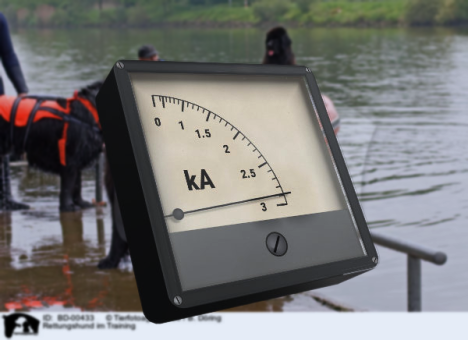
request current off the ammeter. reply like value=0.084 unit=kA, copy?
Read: value=2.9 unit=kA
